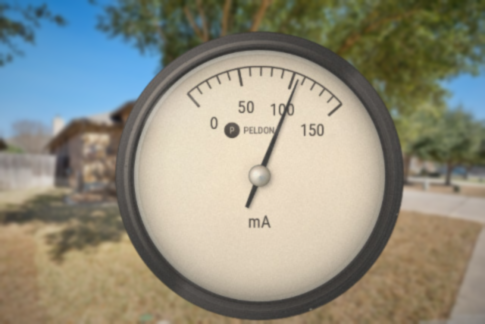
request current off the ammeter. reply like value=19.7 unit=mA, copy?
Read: value=105 unit=mA
